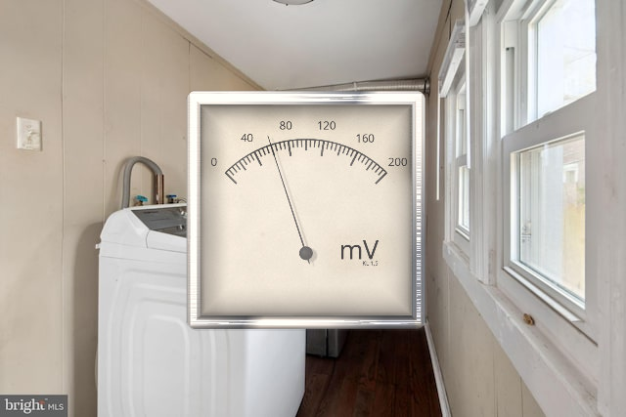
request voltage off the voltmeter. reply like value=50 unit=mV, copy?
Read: value=60 unit=mV
